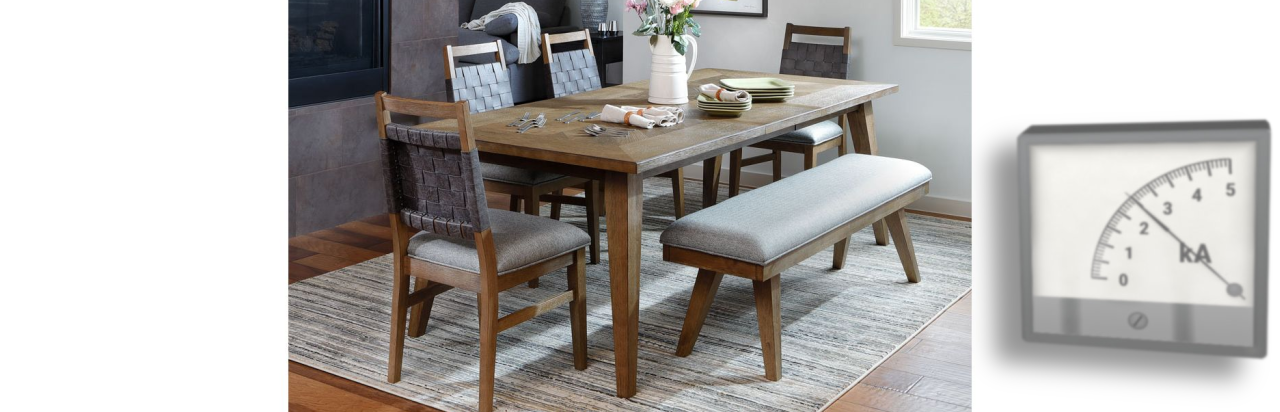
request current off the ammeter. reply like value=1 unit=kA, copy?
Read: value=2.5 unit=kA
